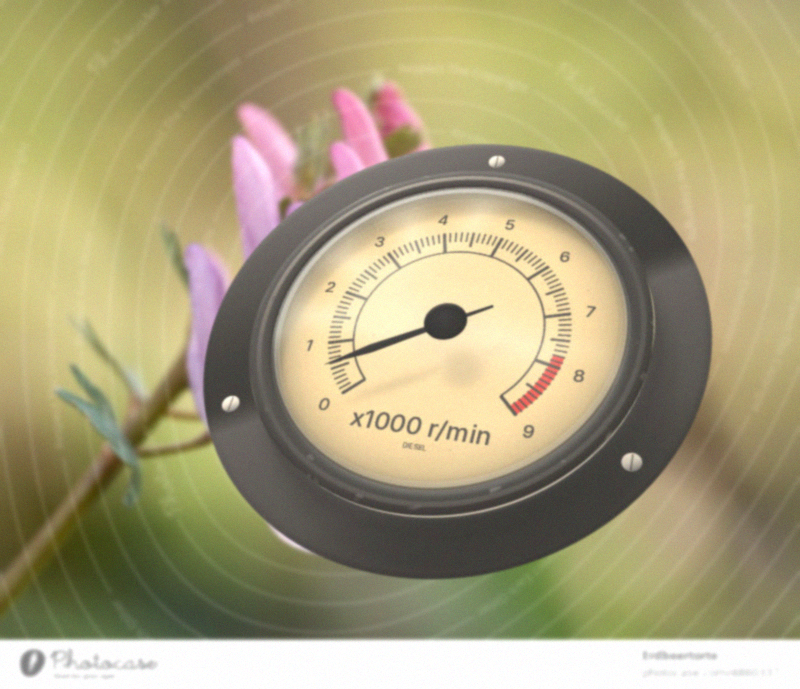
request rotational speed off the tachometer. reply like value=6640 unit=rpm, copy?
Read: value=500 unit=rpm
